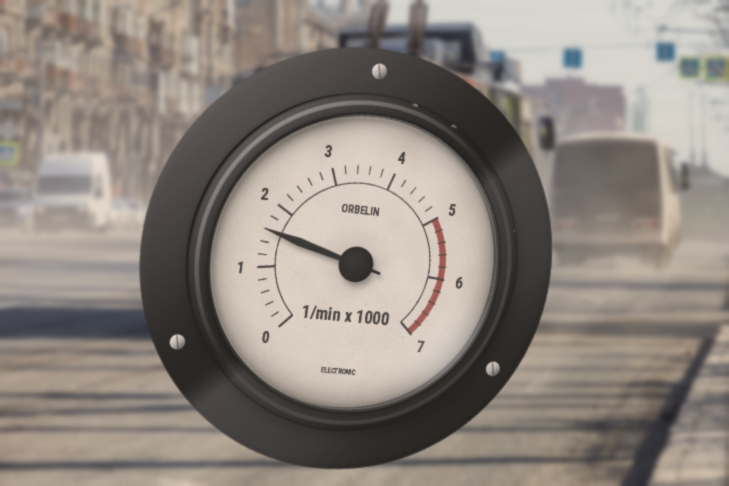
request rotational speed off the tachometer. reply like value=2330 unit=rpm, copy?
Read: value=1600 unit=rpm
